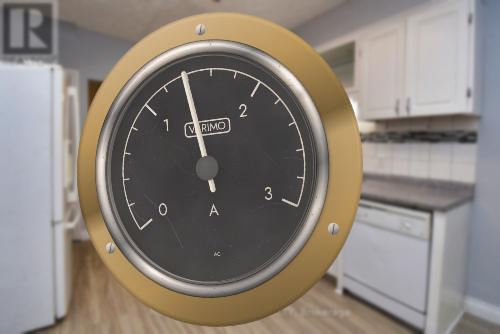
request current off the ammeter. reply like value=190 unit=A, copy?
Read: value=1.4 unit=A
